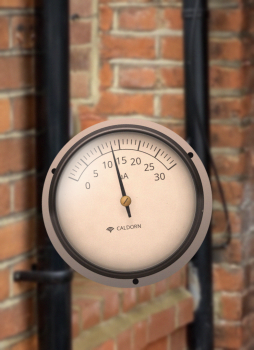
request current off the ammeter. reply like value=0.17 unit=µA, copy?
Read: value=13 unit=µA
